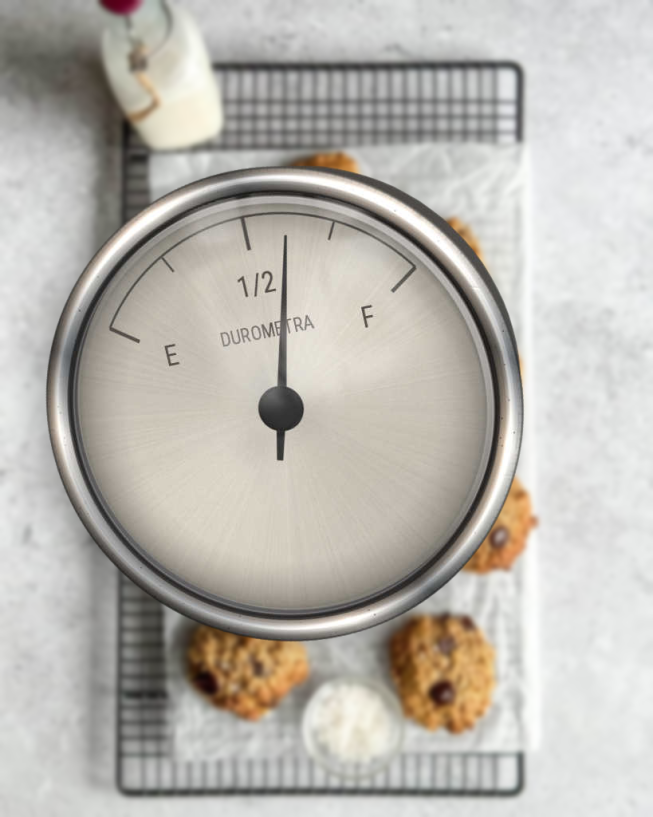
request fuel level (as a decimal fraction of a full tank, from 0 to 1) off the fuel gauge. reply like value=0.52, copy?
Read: value=0.625
